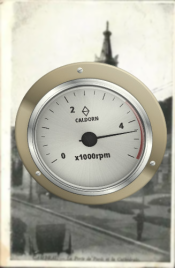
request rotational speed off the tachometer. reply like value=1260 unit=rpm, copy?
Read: value=4250 unit=rpm
